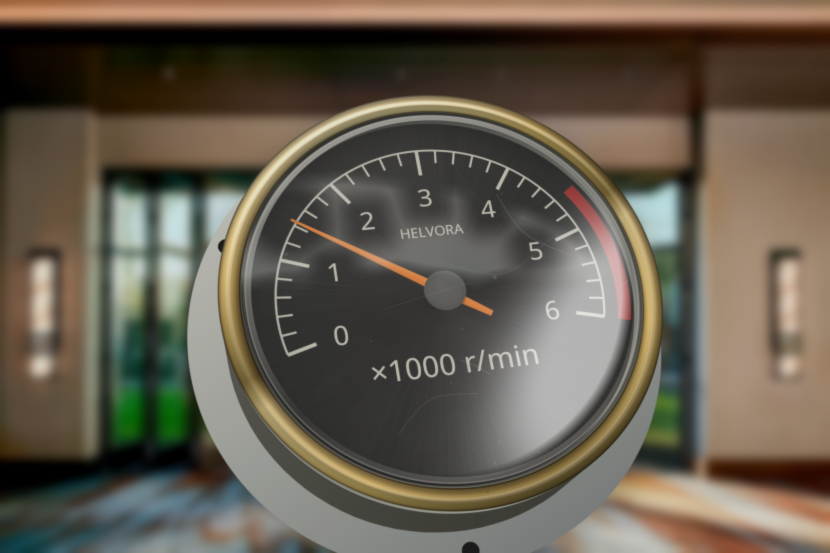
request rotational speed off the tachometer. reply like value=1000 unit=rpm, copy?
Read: value=1400 unit=rpm
